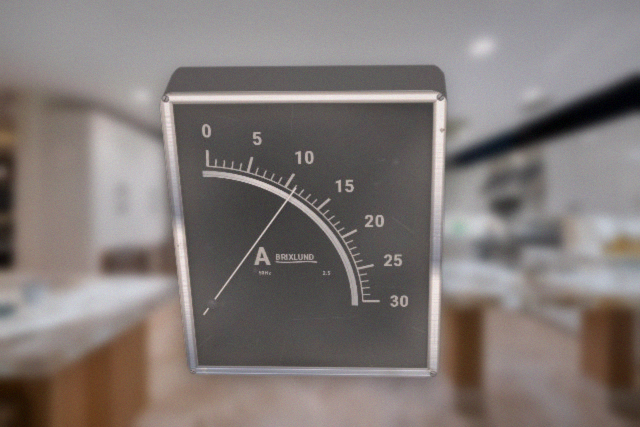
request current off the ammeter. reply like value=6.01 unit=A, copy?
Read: value=11 unit=A
